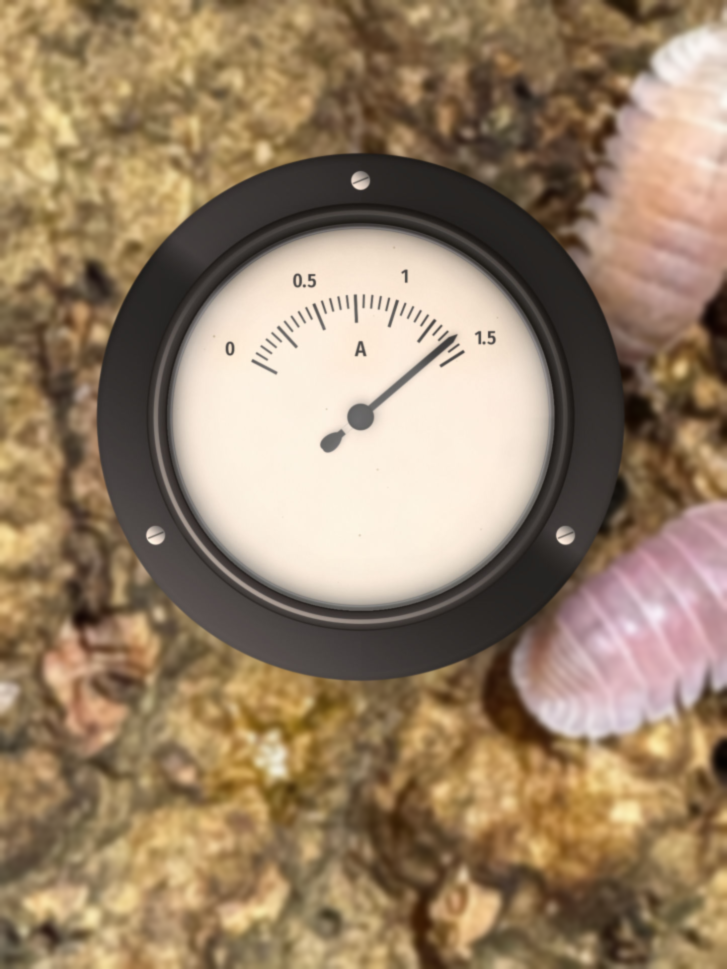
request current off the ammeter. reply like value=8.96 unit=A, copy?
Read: value=1.4 unit=A
